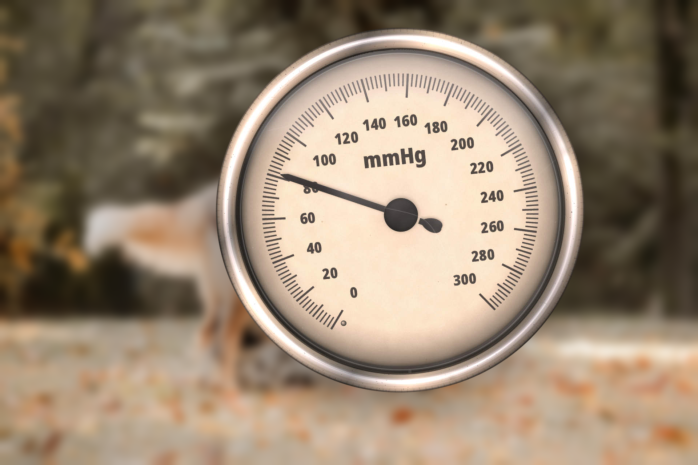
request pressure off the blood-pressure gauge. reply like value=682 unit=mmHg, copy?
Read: value=82 unit=mmHg
